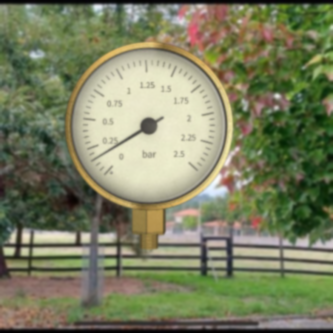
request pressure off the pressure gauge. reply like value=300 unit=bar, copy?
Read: value=0.15 unit=bar
